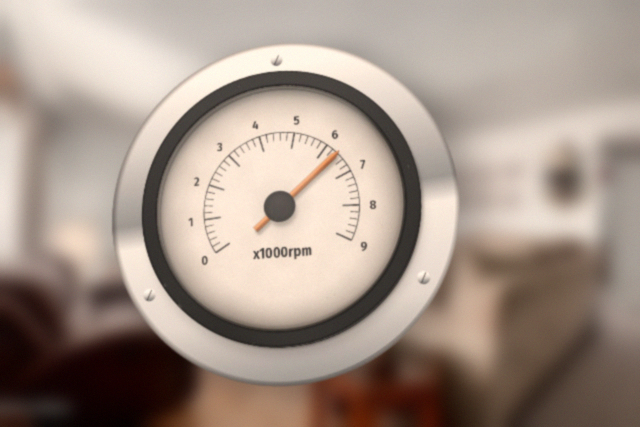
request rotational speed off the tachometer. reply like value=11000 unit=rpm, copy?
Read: value=6400 unit=rpm
